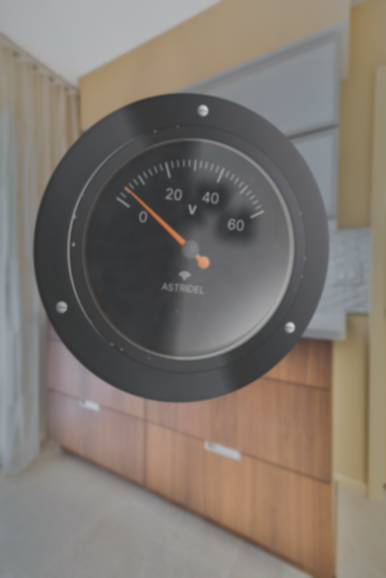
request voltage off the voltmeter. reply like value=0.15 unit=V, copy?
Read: value=4 unit=V
